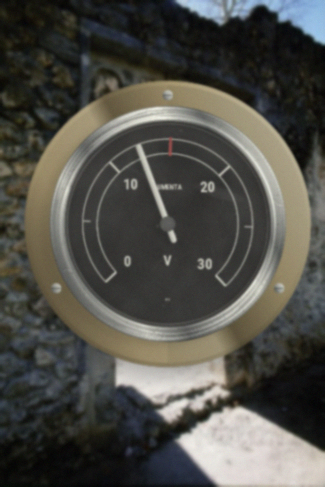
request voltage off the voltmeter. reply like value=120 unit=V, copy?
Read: value=12.5 unit=V
